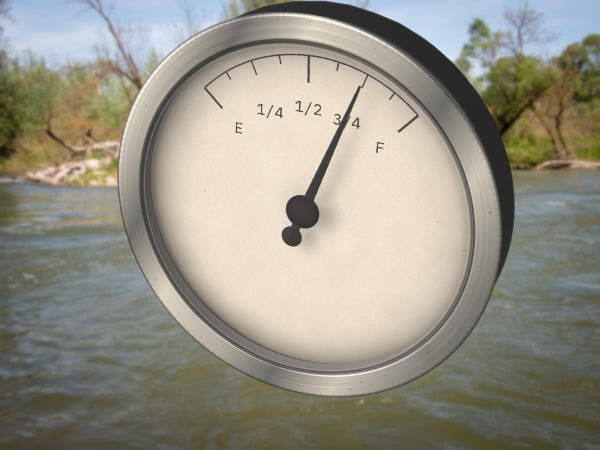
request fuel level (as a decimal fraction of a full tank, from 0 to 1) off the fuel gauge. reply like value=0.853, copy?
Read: value=0.75
